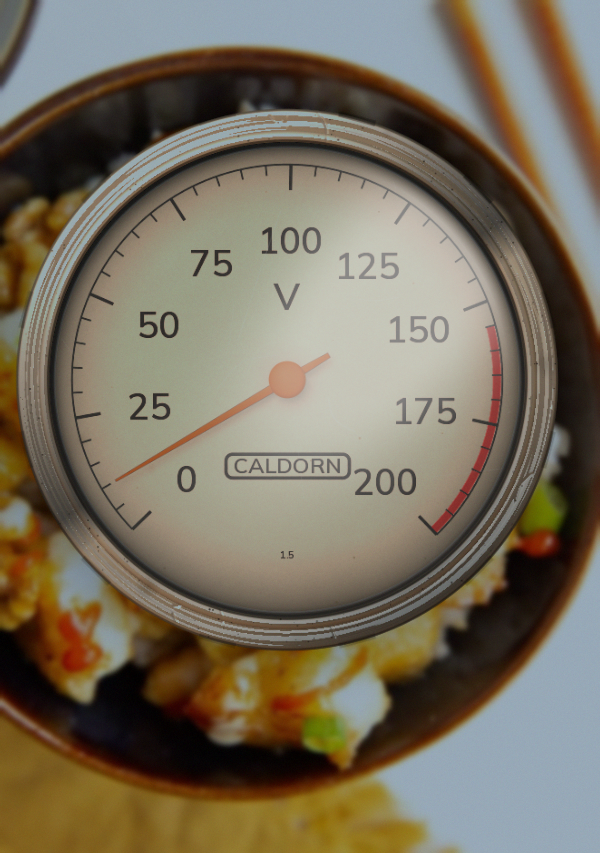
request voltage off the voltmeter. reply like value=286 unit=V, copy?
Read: value=10 unit=V
